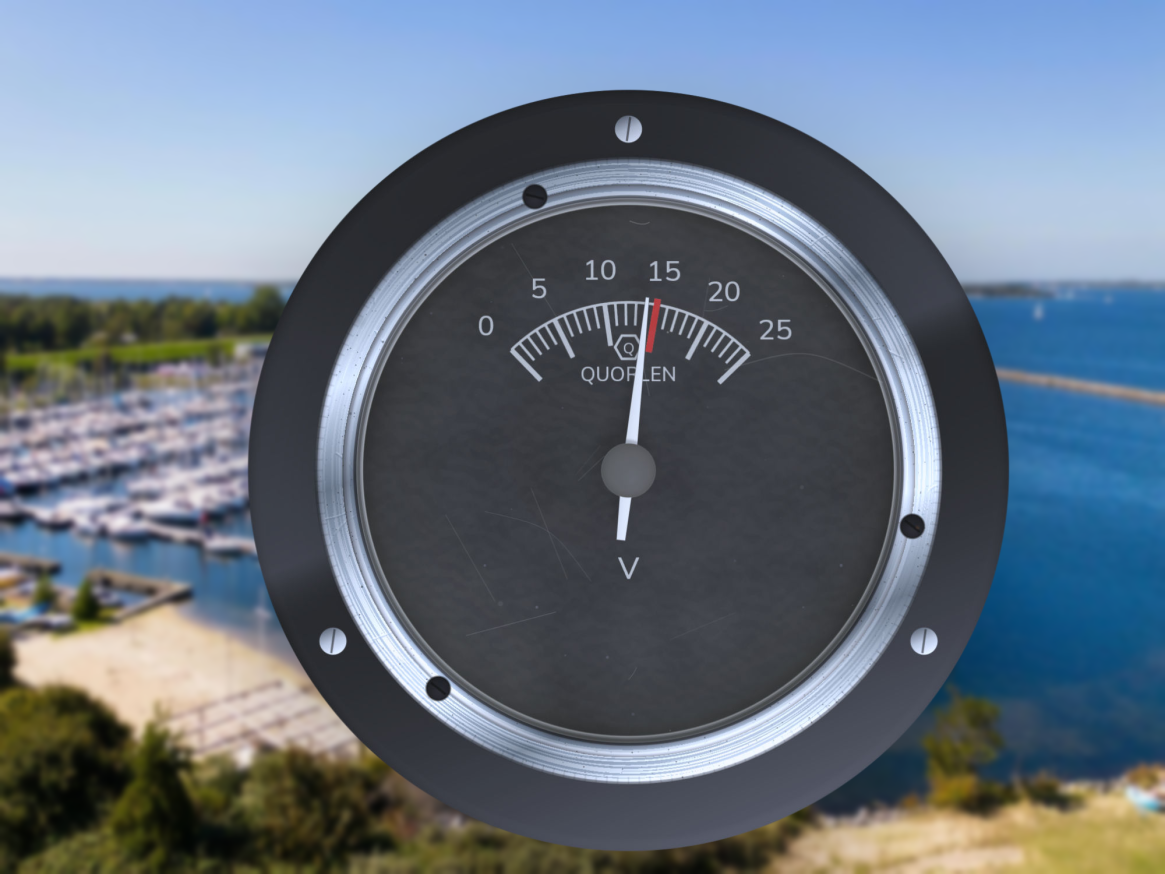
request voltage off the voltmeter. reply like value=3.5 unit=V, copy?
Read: value=14 unit=V
